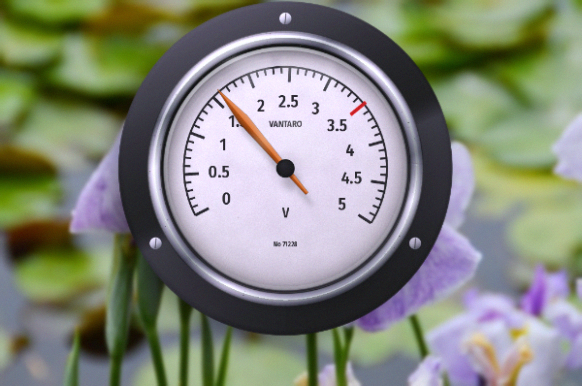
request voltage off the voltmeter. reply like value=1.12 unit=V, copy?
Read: value=1.6 unit=V
